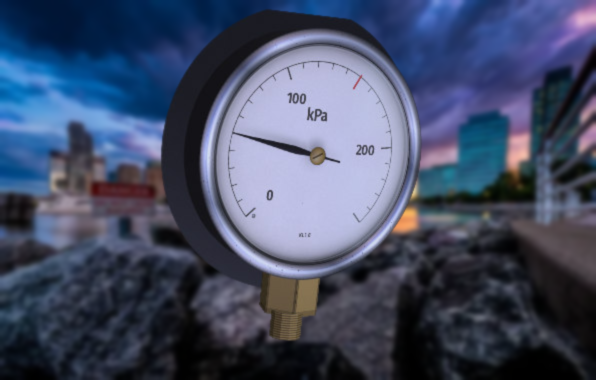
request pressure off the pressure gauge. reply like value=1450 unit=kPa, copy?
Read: value=50 unit=kPa
